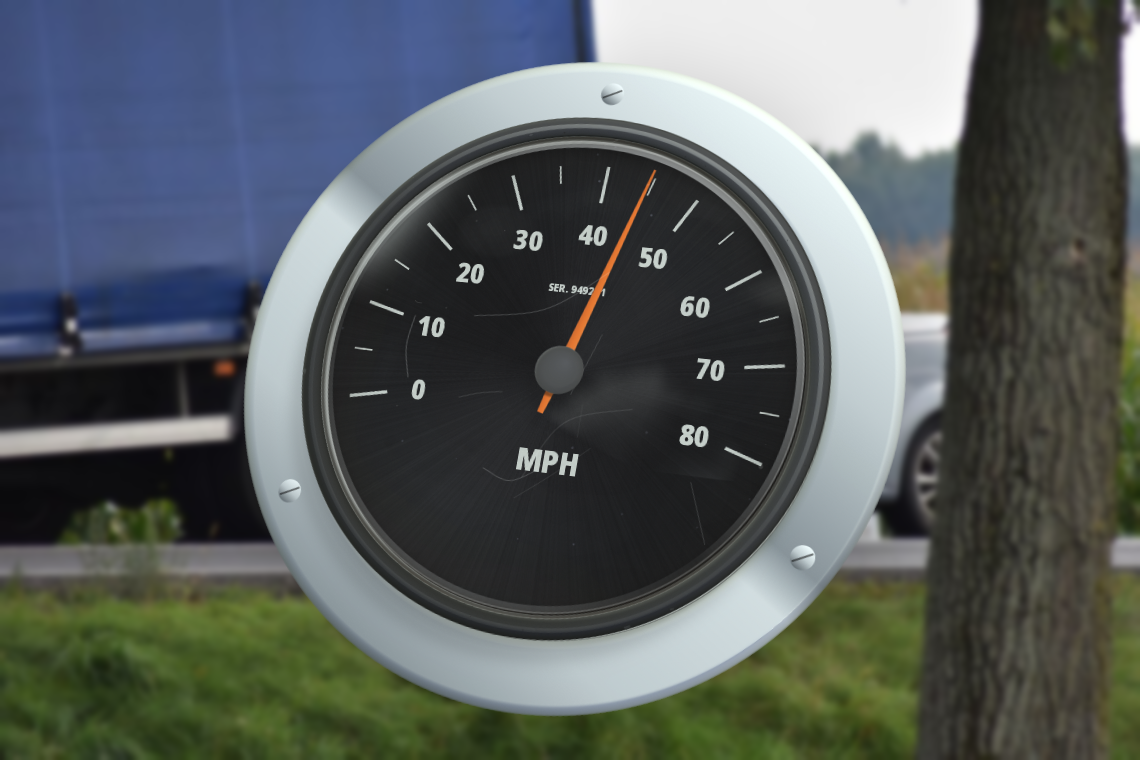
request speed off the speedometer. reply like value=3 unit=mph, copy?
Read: value=45 unit=mph
